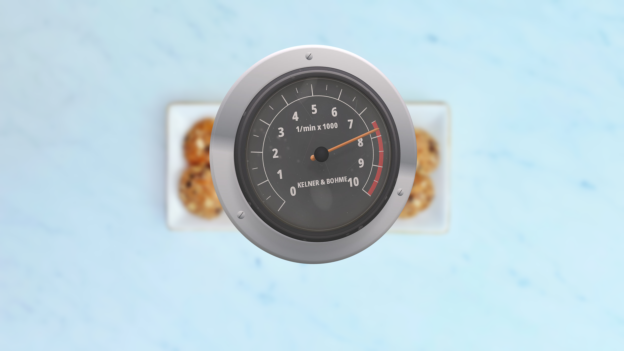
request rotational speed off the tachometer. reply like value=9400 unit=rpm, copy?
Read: value=7750 unit=rpm
